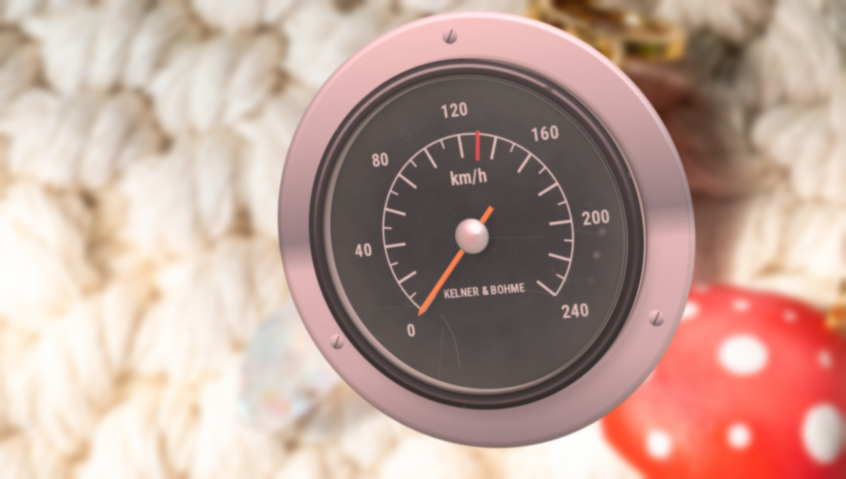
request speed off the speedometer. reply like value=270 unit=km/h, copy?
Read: value=0 unit=km/h
